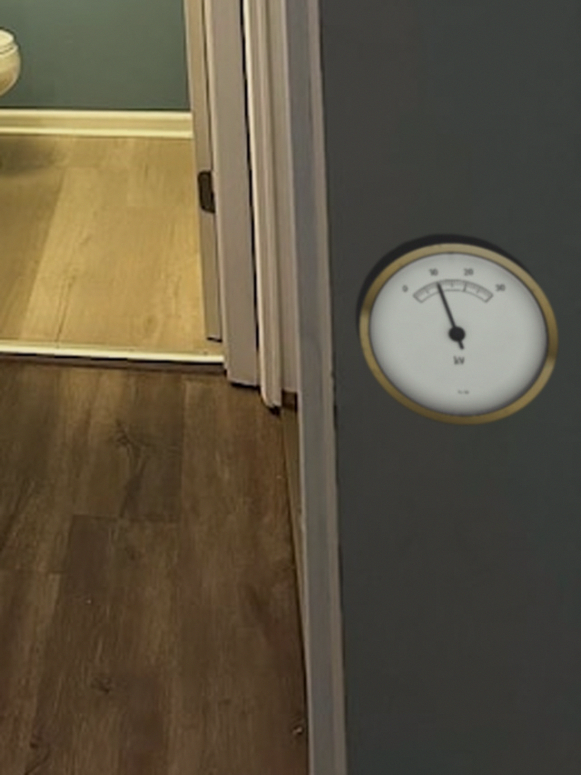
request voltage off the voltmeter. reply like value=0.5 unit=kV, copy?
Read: value=10 unit=kV
